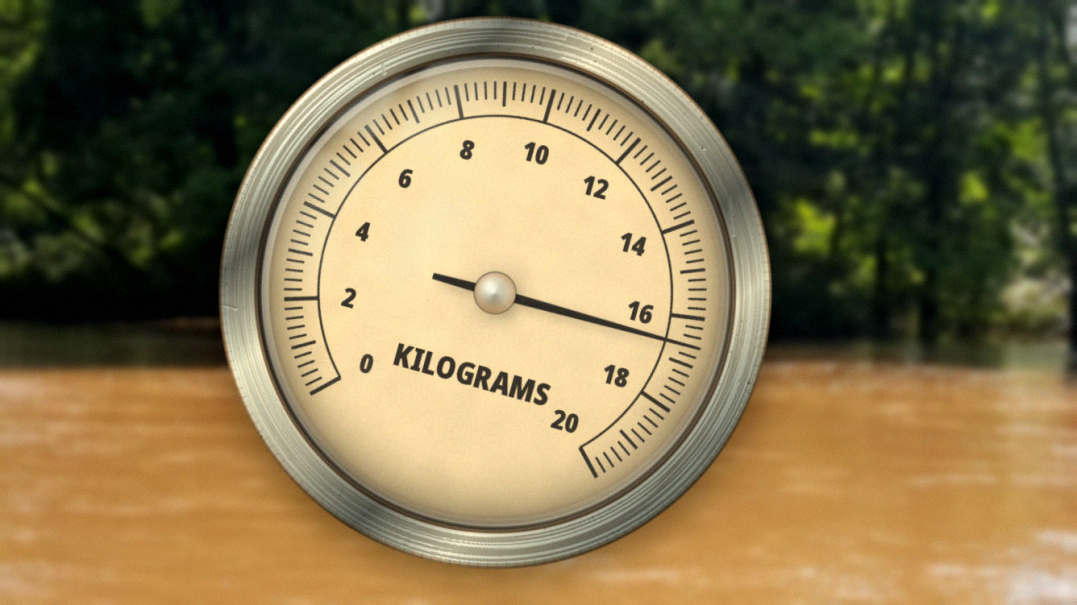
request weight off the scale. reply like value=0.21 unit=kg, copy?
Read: value=16.6 unit=kg
